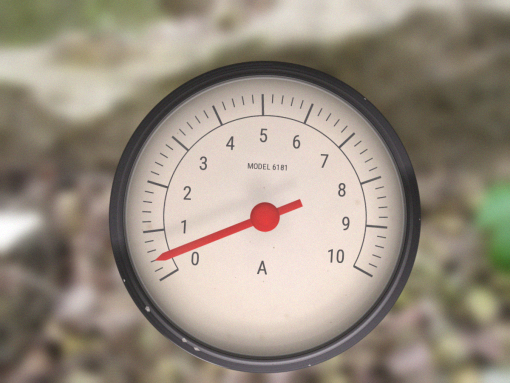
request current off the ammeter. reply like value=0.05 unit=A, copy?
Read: value=0.4 unit=A
